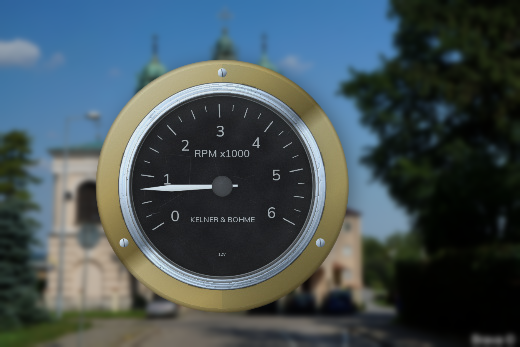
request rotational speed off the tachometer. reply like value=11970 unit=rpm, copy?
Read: value=750 unit=rpm
